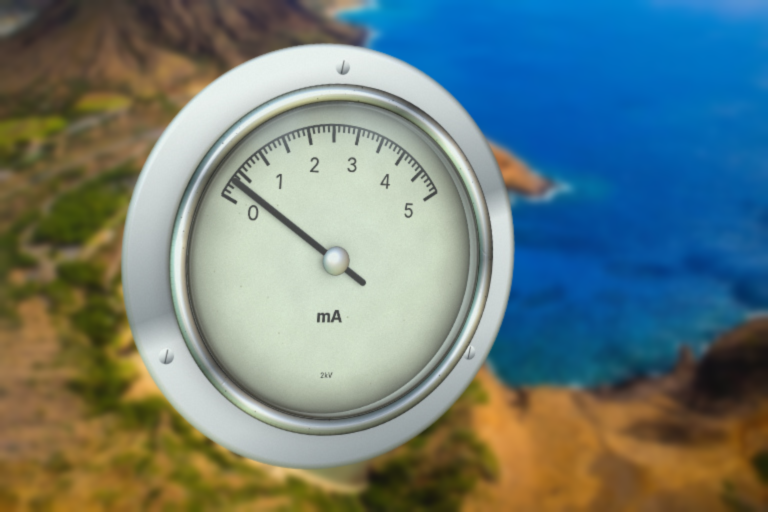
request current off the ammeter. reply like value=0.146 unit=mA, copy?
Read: value=0.3 unit=mA
